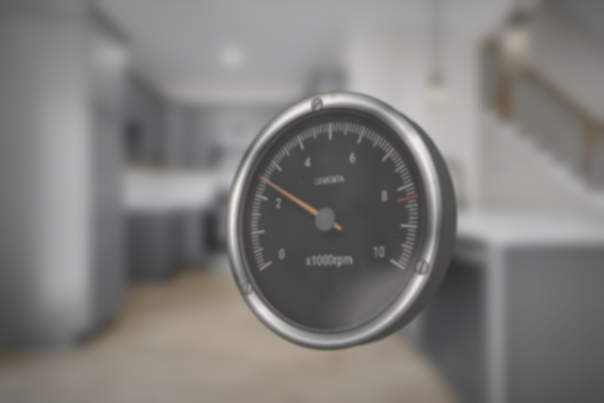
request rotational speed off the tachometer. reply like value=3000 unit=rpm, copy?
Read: value=2500 unit=rpm
